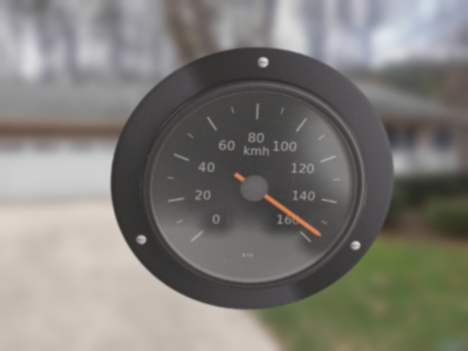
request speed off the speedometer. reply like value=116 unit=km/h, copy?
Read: value=155 unit=km/h
